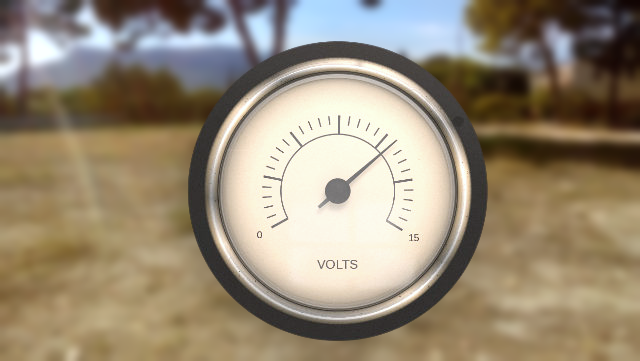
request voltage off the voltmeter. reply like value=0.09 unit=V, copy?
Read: value=10.5 unit=V
